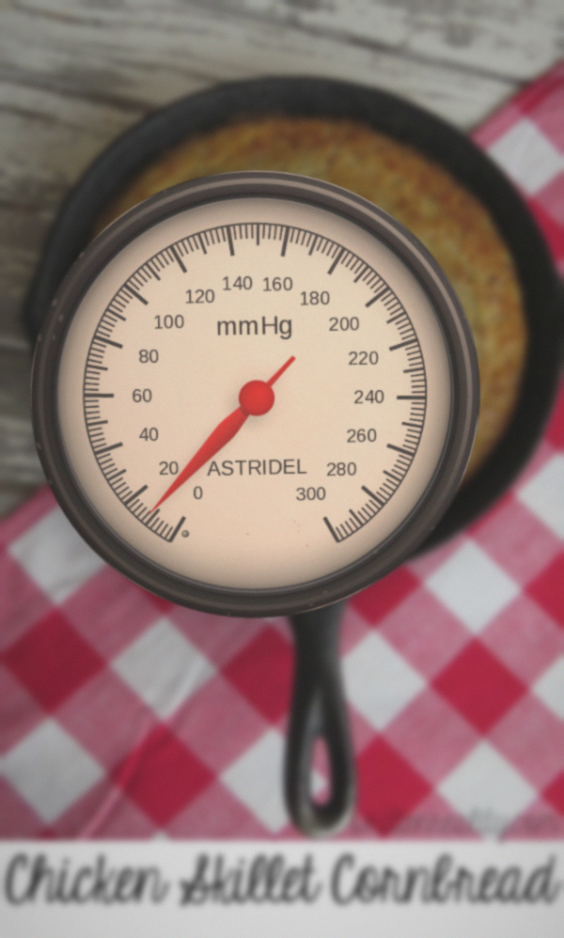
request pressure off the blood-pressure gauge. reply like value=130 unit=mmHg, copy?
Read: value=12 unit=mmHg
